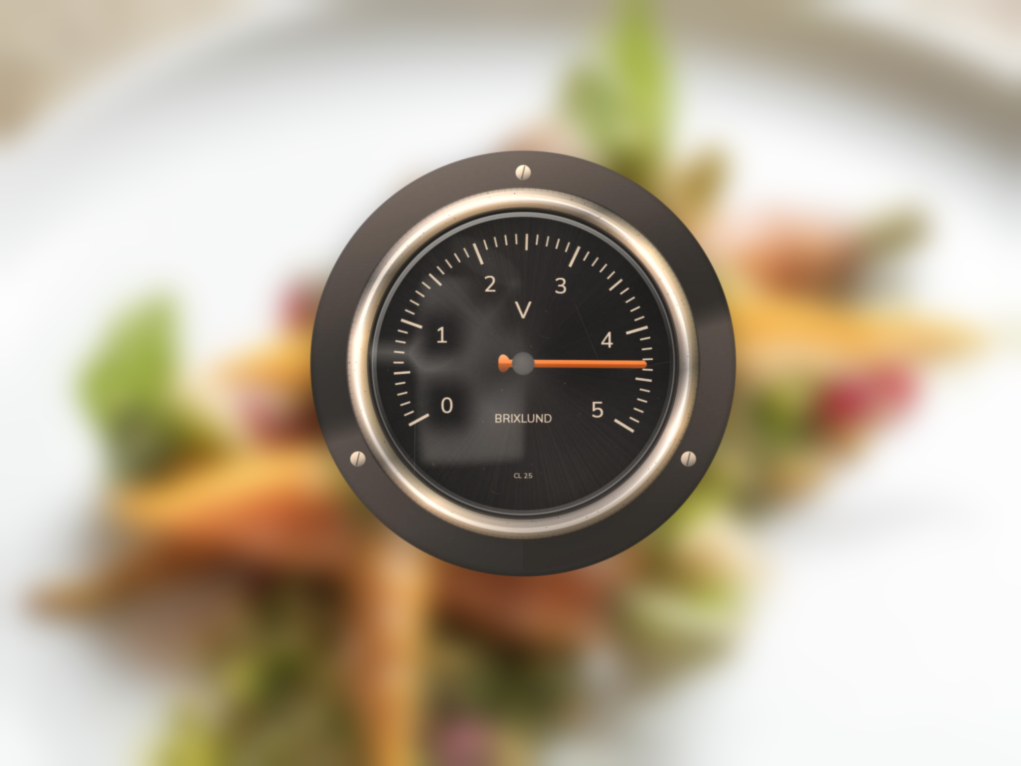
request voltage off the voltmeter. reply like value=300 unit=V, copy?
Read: value=4.35 unit=V
